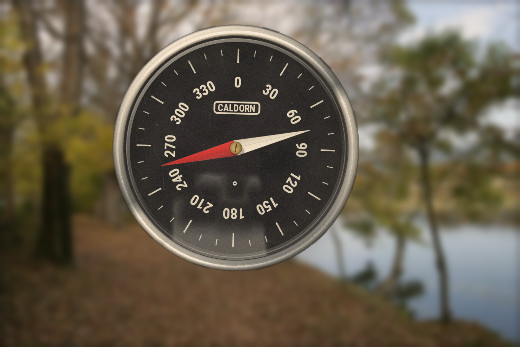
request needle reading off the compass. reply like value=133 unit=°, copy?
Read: value=255 unit=°
